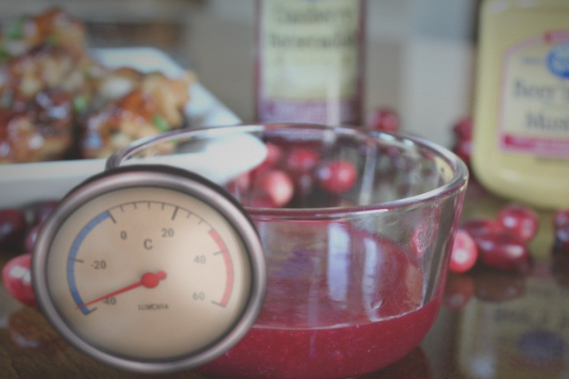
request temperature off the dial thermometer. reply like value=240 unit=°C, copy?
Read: value=-36 unit=°C
